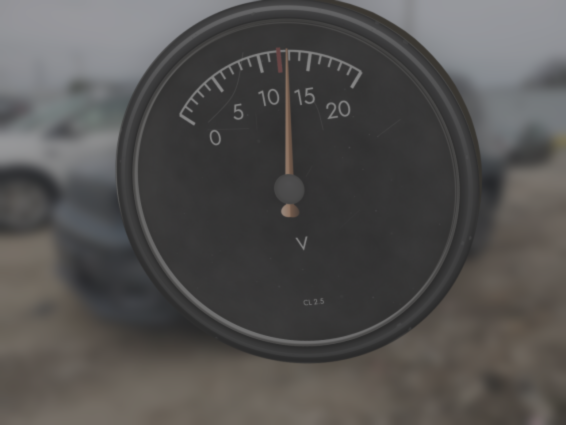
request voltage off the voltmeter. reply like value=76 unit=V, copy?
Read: value=13 unit=V
